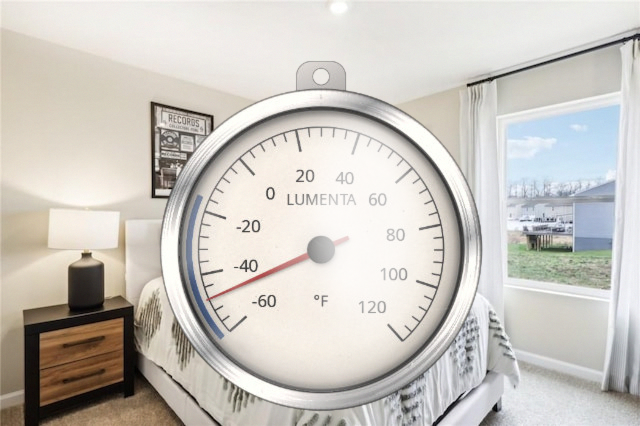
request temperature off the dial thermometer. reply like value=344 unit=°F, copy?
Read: value=-48 unit=°F
